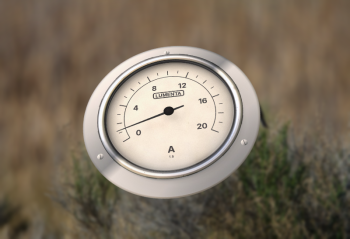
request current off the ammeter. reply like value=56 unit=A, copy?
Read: value=1 unit=A
